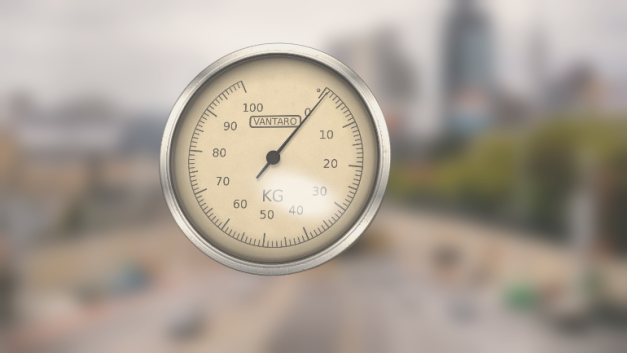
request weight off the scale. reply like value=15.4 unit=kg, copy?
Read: value=1 unit=kg
